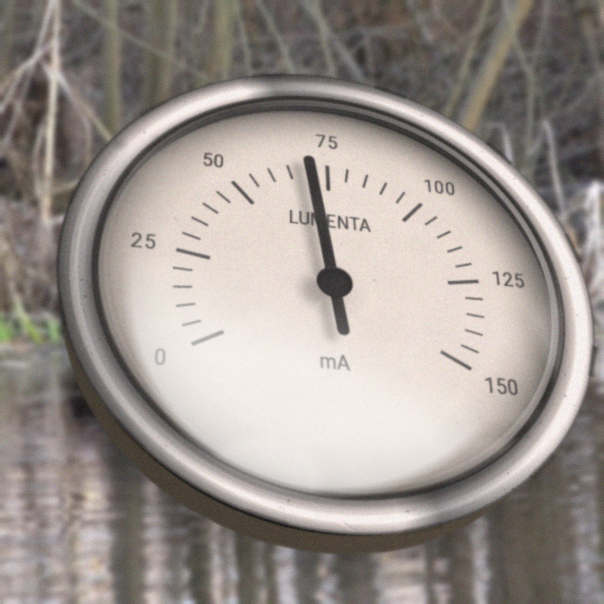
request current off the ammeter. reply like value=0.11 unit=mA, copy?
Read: value=70 unit=mA
